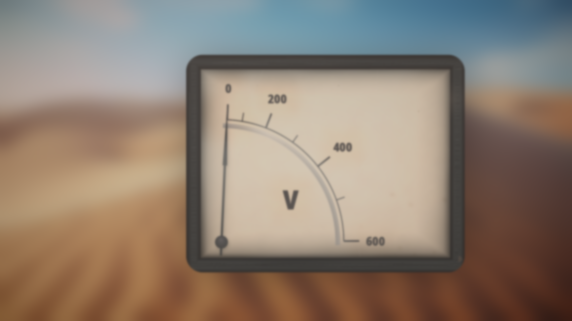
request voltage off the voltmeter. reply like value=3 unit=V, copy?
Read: value=0 unit=V
